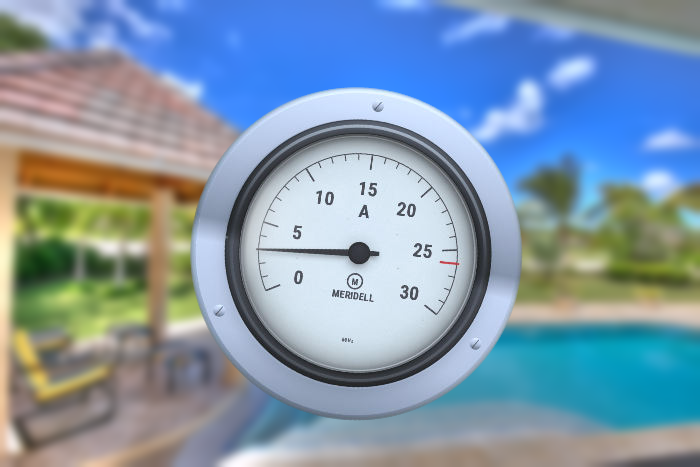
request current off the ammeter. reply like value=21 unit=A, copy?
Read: value=3 unit=A
